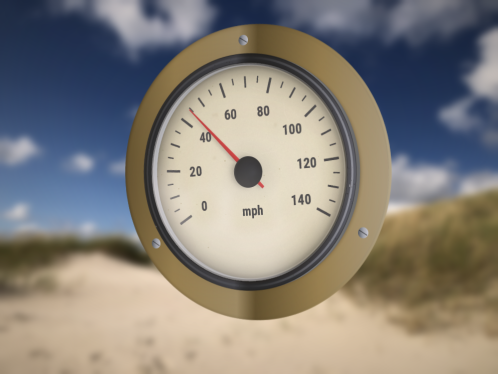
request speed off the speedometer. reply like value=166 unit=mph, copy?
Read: value=45 unit=mph
